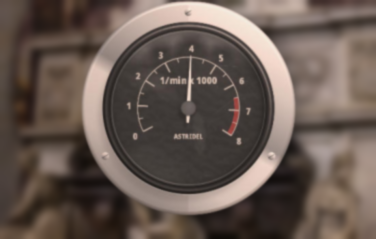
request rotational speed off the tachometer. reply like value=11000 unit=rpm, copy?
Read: value=4000 unit=rpm
